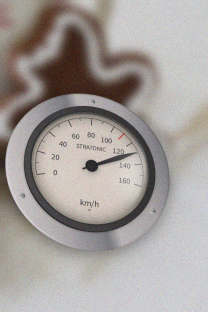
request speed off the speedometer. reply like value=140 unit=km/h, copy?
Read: value=130 unit=km/h
